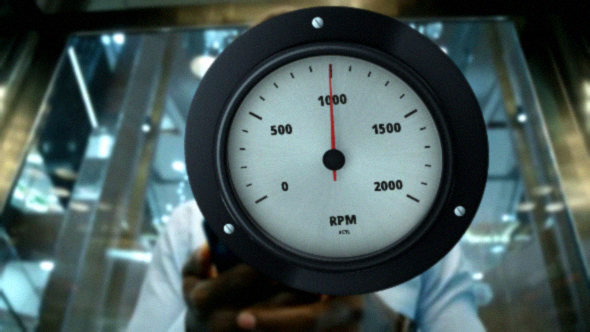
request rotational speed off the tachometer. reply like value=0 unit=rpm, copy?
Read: value=1000 unit=rpm
